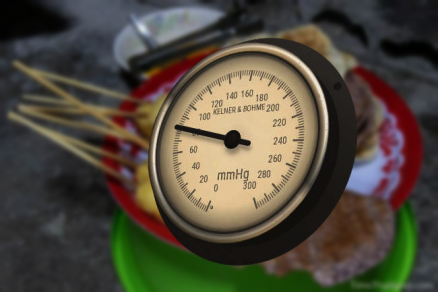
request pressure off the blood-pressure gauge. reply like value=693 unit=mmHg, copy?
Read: value=80 unit=mmHg
